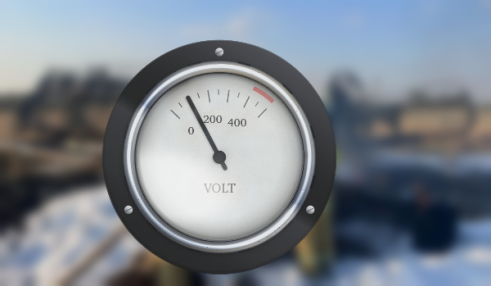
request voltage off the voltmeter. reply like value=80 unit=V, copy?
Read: value=100 unit=V
